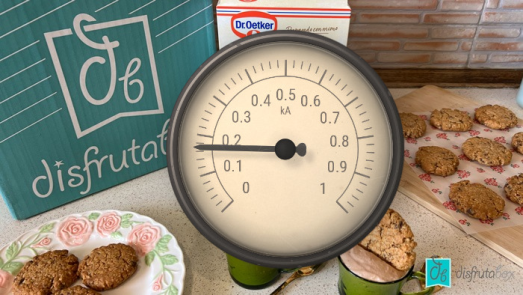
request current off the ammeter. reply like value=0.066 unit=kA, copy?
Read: value=0.17 unit=kA
